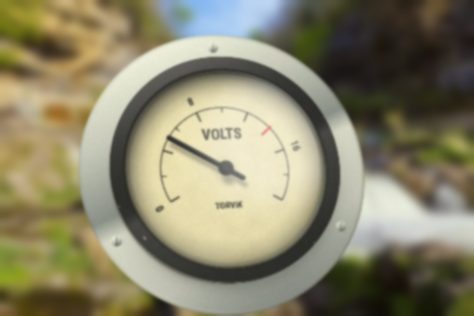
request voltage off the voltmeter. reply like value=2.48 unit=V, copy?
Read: value=5 unit=V
